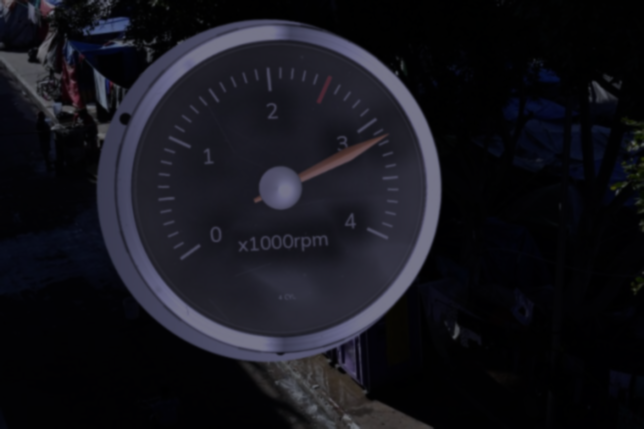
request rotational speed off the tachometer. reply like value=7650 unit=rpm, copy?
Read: value=3150 unit=rpm
